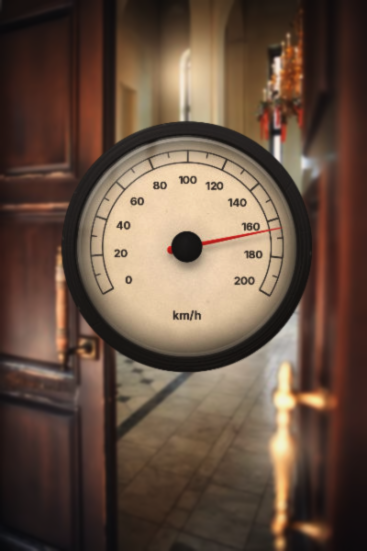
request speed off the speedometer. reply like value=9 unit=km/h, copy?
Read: value=165 unit=km/h
